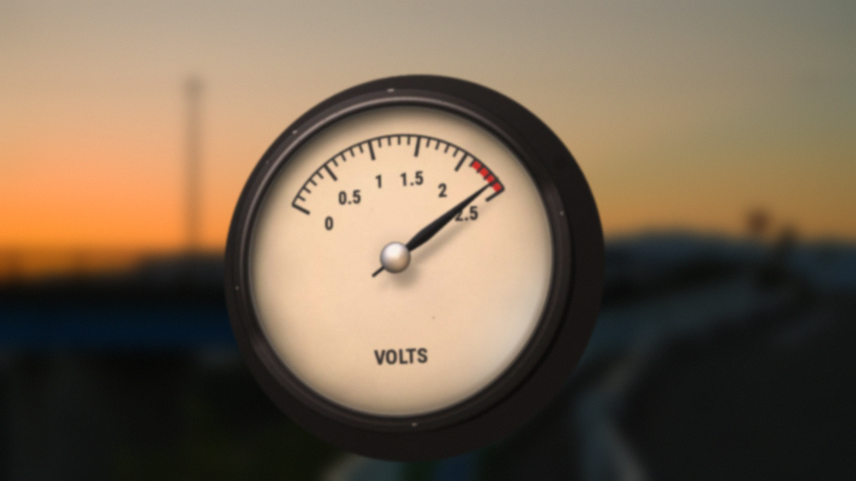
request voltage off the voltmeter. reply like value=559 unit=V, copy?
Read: value=2.4 unit=V
